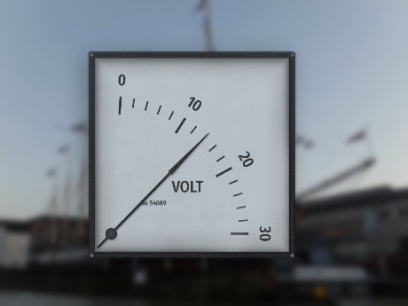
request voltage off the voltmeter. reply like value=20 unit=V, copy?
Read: value=14 unit=V
